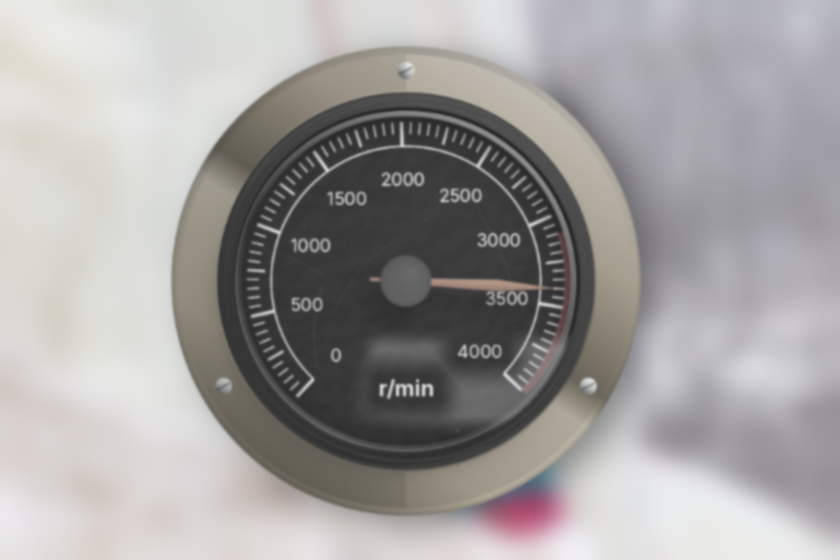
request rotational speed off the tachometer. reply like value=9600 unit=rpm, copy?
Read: value=3400 unit=rpm
